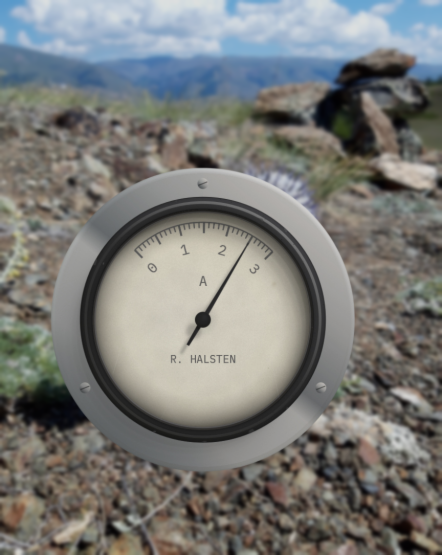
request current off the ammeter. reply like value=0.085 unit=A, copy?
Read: value=2.5 unit=A
